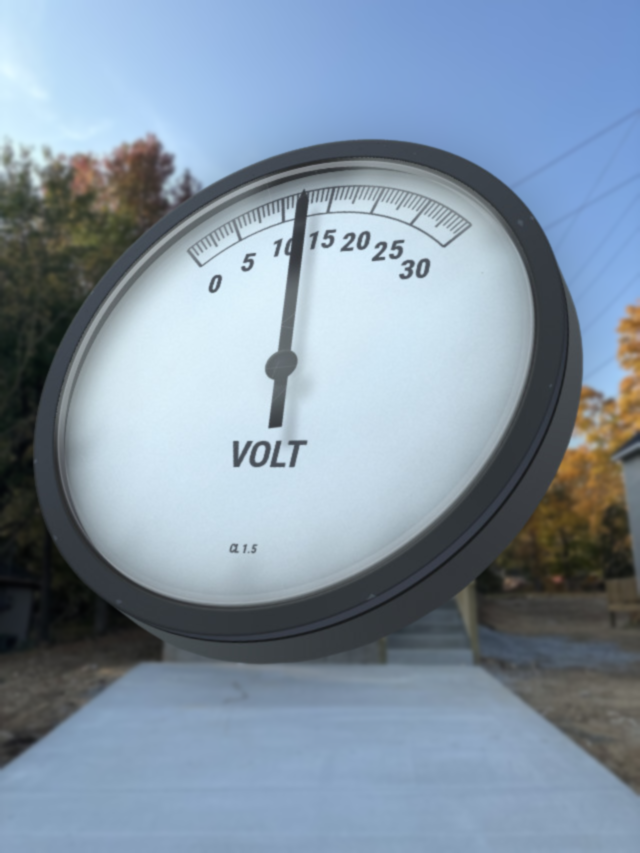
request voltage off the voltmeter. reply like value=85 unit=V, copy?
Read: value=12.5 unit=V
